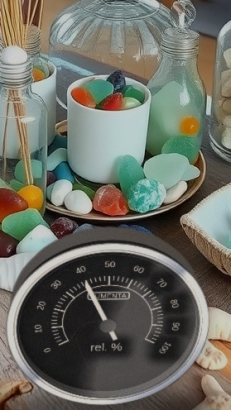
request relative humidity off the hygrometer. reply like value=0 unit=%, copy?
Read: value=40 unit=%
